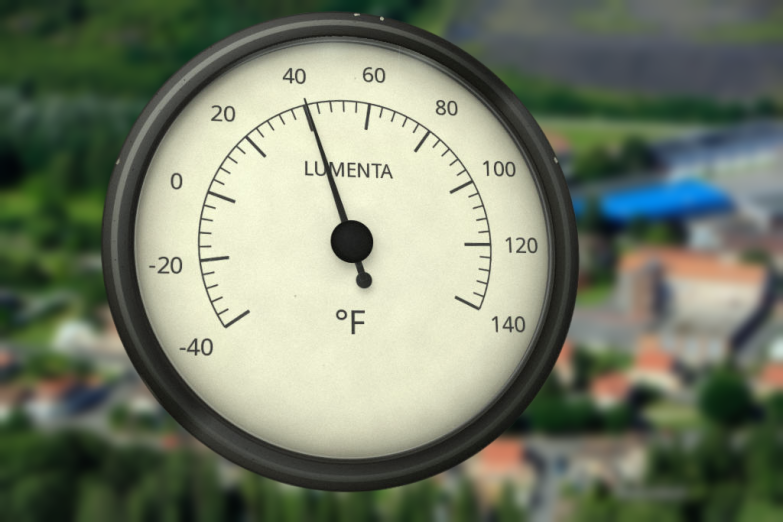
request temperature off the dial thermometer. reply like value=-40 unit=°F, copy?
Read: value=40 unit=°F
